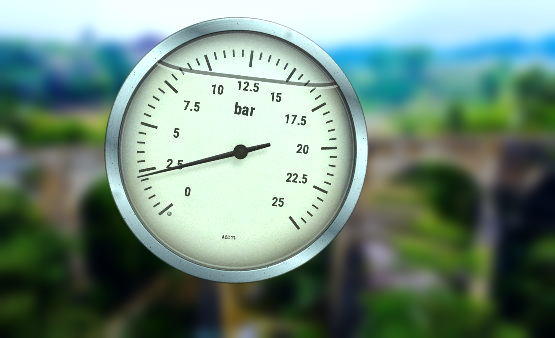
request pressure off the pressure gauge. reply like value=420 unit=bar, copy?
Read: value=2.25 unit=bar
